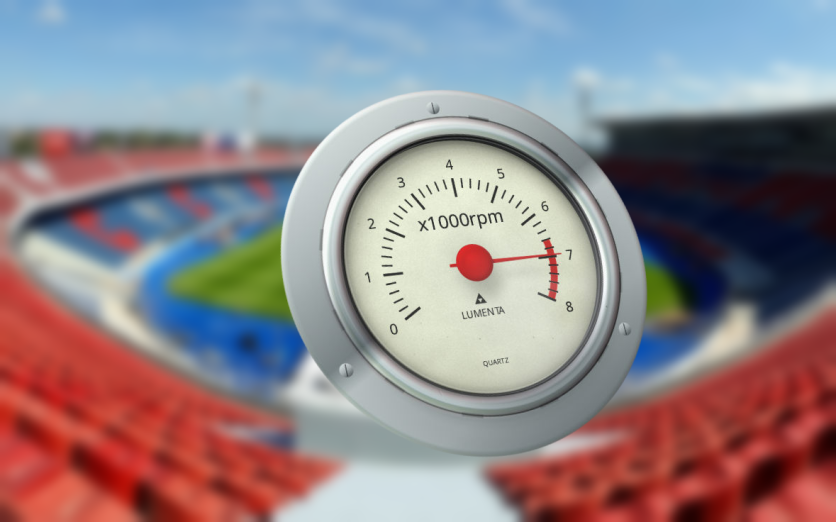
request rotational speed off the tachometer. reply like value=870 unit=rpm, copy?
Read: value=7000 unit=rpm
